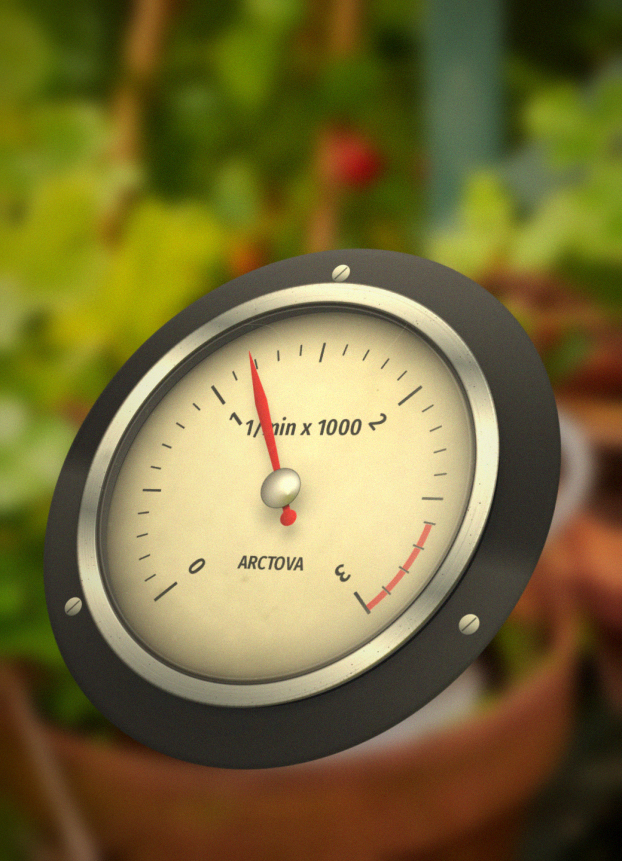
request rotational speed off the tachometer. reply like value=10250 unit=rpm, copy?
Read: value=1200 unit=rpm
